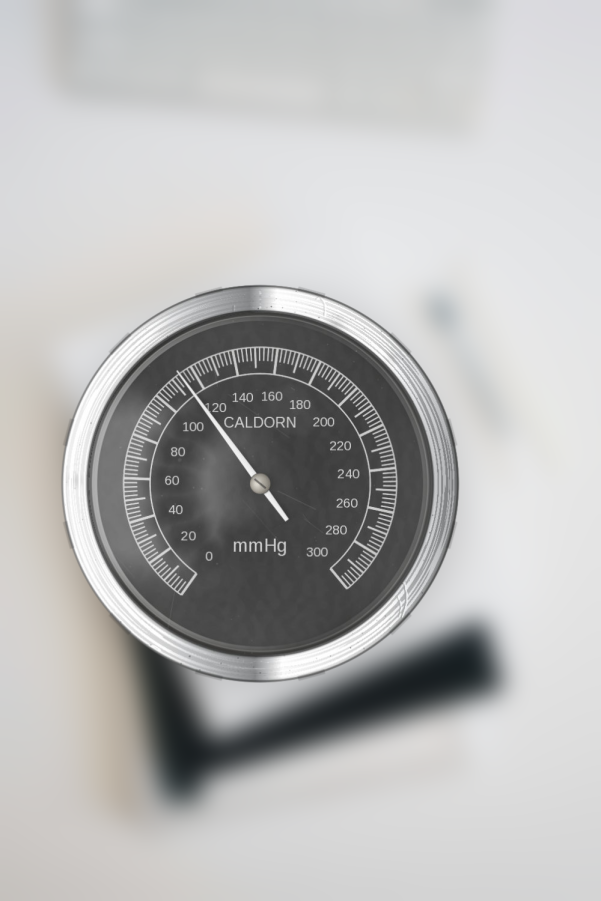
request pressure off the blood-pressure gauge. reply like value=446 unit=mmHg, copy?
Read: value=114 unit=mmHg
